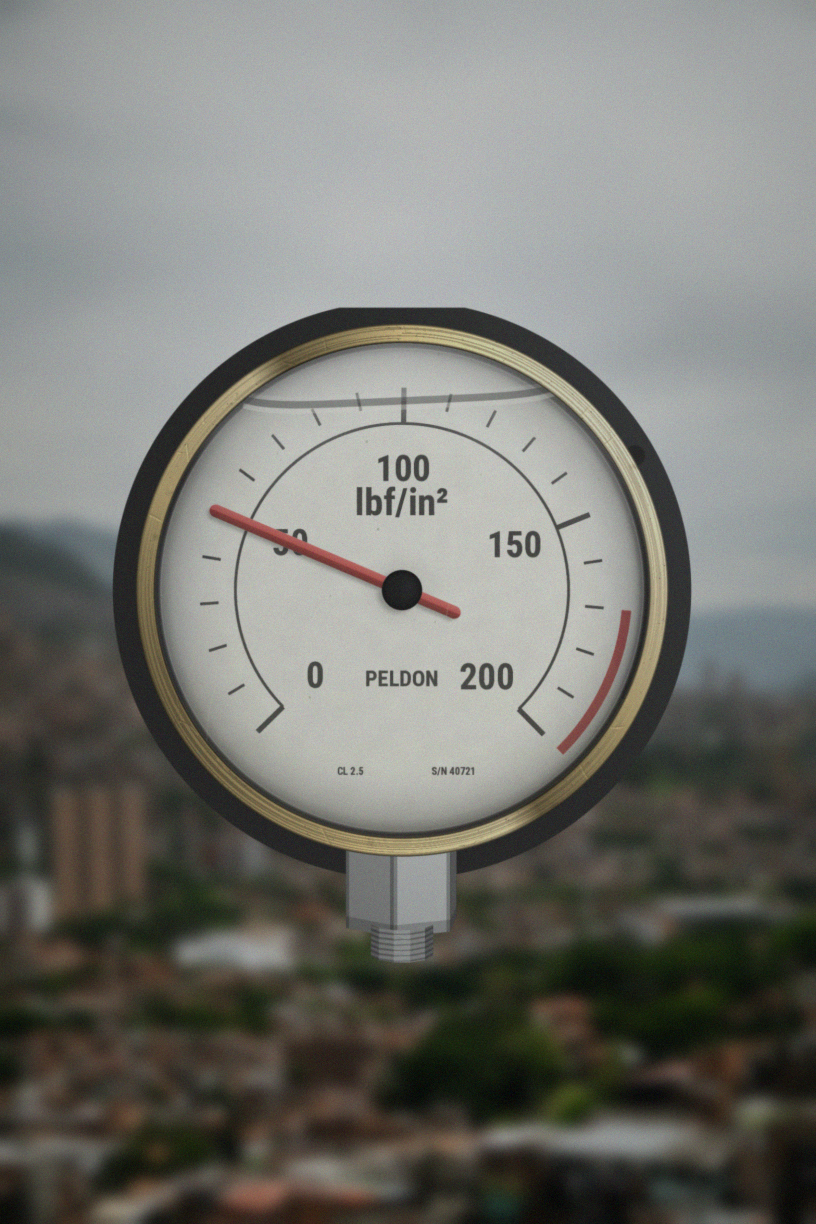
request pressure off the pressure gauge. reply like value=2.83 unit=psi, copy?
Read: value=50 unit=psi
